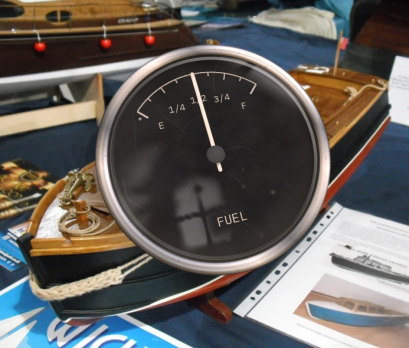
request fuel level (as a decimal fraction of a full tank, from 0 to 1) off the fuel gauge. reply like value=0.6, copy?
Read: value=0.5
